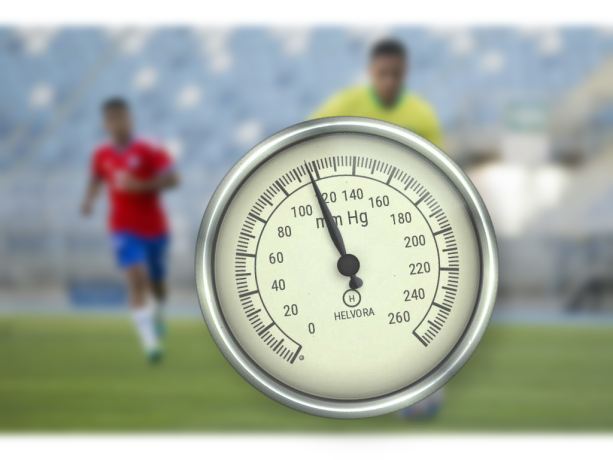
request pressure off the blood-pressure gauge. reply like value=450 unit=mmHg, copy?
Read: value=116 unit=mmHg
